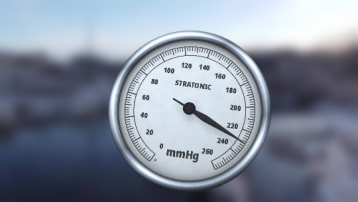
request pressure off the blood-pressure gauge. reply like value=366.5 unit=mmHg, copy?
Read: value=230 unit=mmHg
